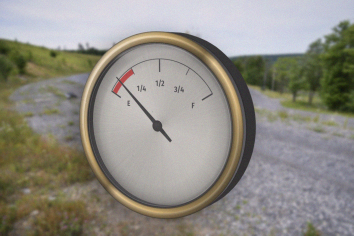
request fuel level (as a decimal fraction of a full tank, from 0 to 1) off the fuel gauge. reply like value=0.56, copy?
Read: value=0.125
